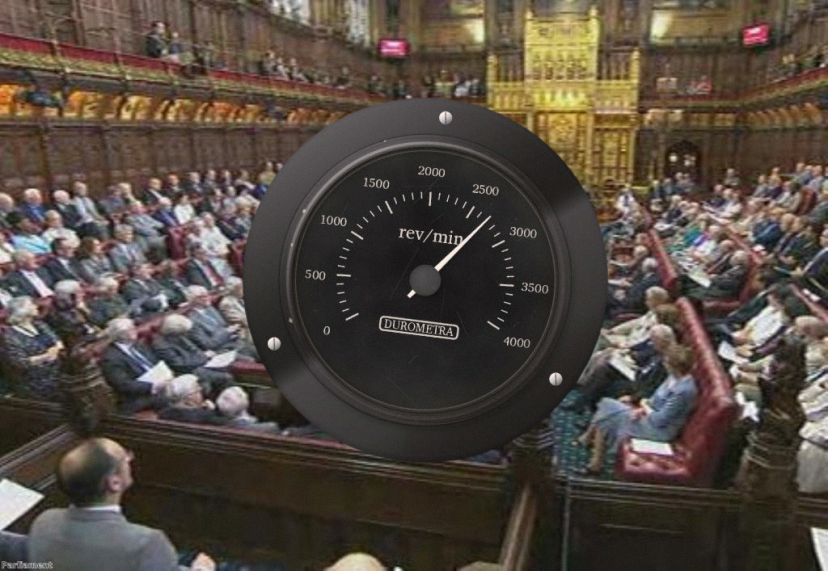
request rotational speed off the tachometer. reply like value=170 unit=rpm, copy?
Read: value=2700 unit=rpm
